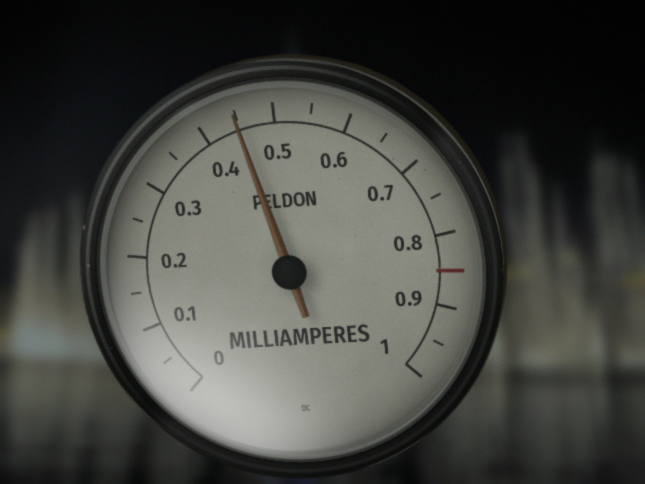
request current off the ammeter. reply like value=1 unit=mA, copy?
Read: value=0.45 unit=mA
